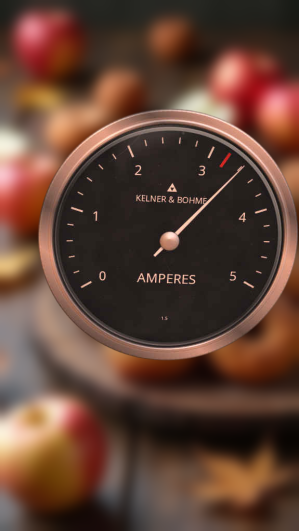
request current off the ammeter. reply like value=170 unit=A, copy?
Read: value=3.4 unit=A
